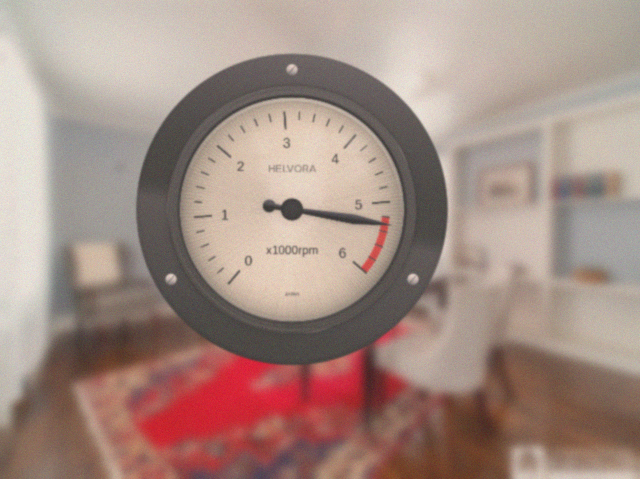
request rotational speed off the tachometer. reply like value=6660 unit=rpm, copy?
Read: value=5300 unit=rpm
